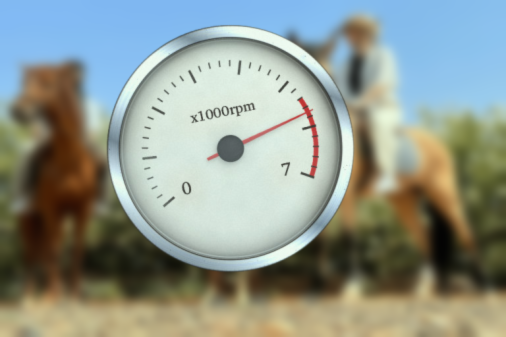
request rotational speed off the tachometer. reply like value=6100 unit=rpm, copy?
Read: value=5700 unit=rpm
